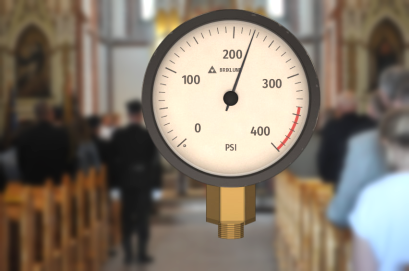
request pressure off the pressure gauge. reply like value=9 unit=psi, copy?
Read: value=225 unit=psi
